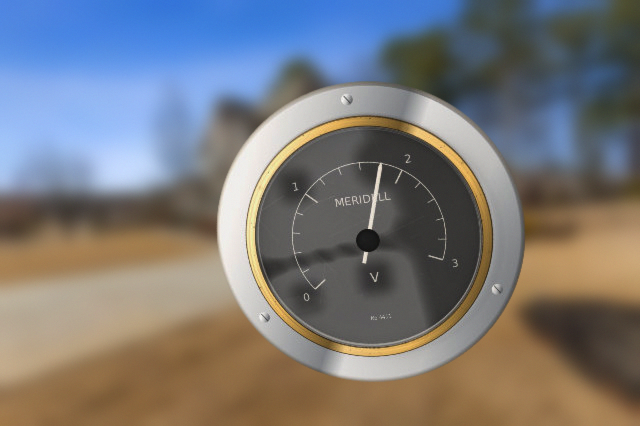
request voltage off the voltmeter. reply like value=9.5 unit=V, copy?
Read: value=1.8 unit=V
